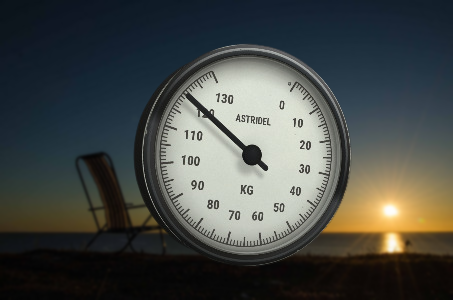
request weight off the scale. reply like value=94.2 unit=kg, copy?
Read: value=120 unit=kg
